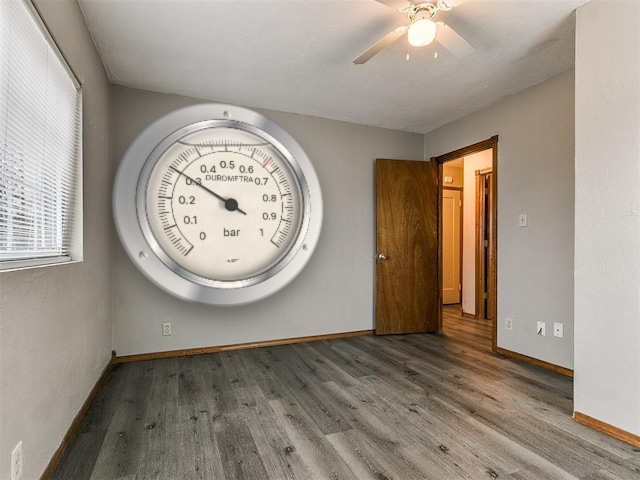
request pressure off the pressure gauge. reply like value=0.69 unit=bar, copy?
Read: value=0.3 unit=bar
